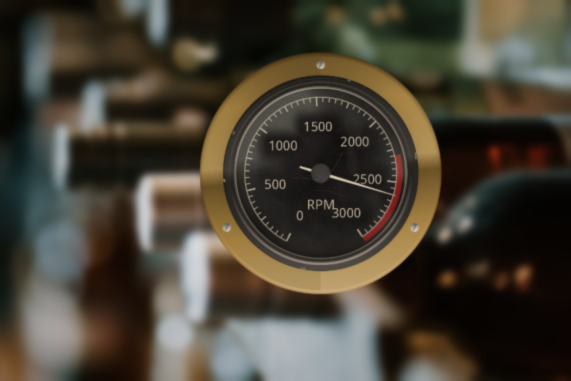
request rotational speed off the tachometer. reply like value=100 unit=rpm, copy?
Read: value=2600 unit=rpm
